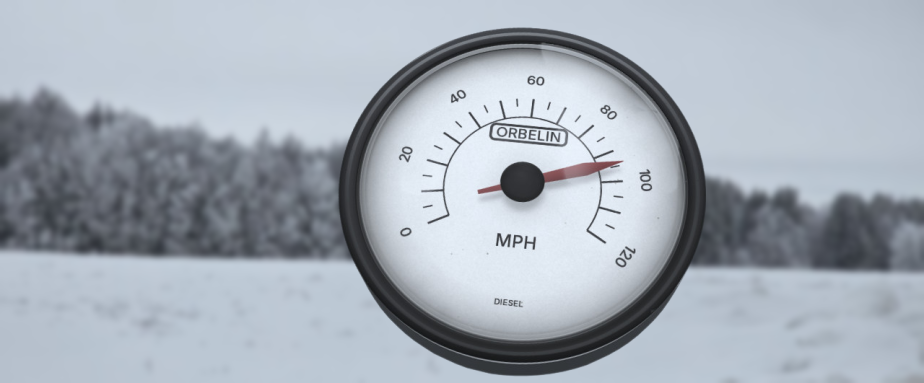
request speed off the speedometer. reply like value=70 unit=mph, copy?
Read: value=95 unit=mph
